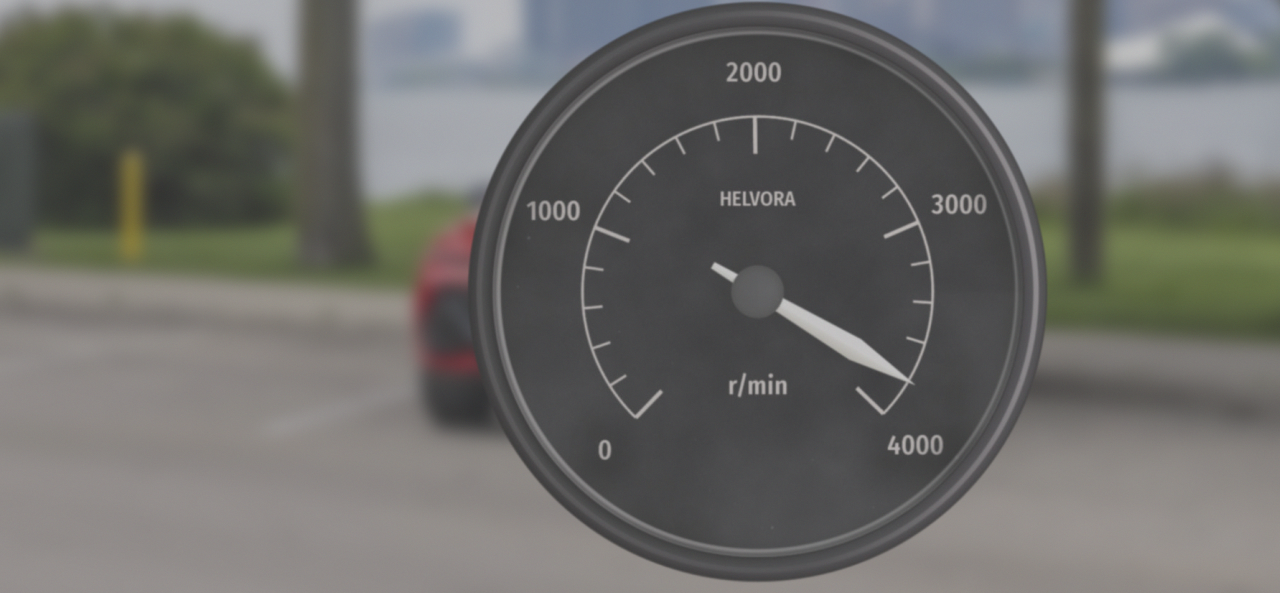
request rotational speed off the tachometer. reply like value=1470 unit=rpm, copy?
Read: value=3800 unit=rpm
